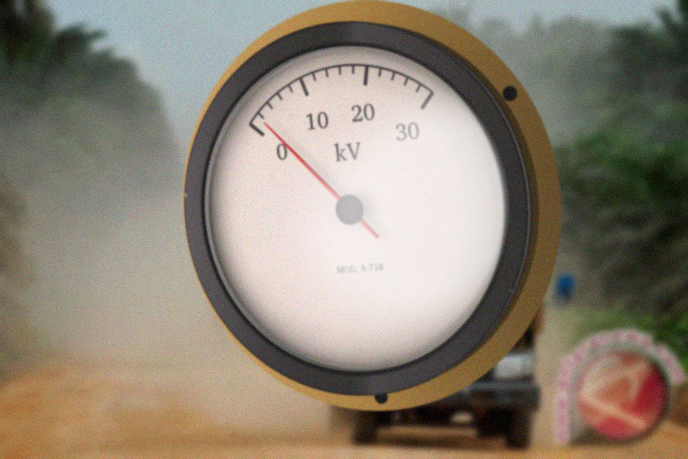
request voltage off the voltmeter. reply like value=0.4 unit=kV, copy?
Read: value=2 unit=kV
